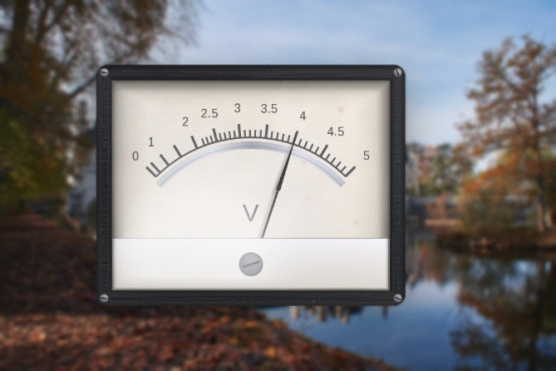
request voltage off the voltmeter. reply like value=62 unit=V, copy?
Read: value=4 unit=V
